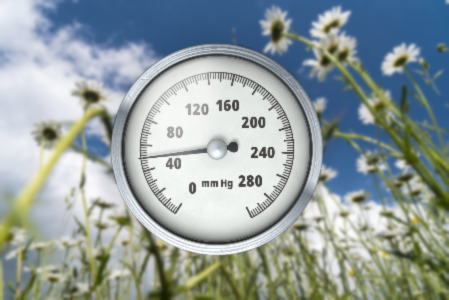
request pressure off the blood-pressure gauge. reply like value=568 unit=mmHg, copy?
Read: value=50 unit=mmHg
